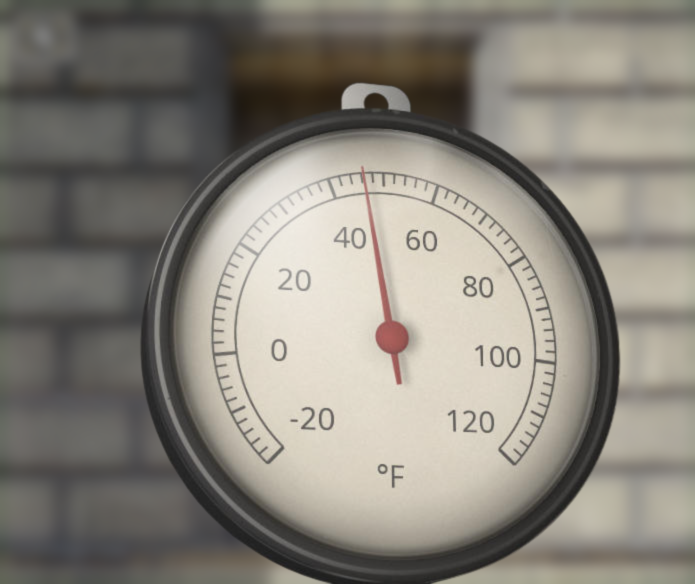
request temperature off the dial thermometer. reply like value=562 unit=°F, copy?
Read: value=46 unit=°F
